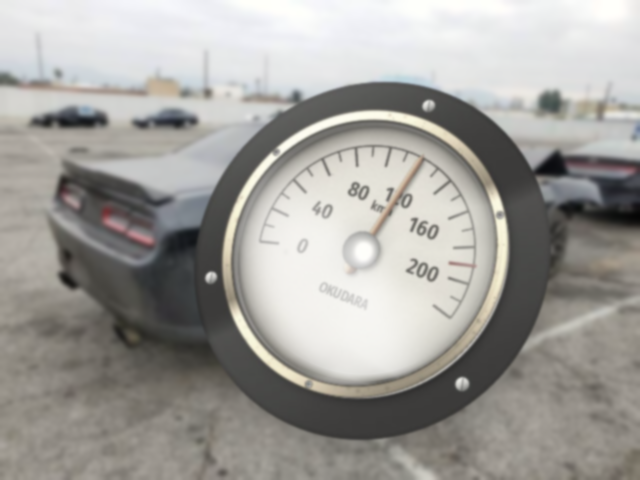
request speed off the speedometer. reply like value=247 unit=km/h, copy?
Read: value=120 unit=km/h
